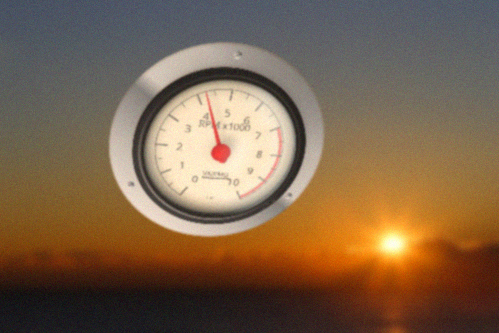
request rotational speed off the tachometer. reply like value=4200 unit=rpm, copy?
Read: value=4250 unit=rpm
